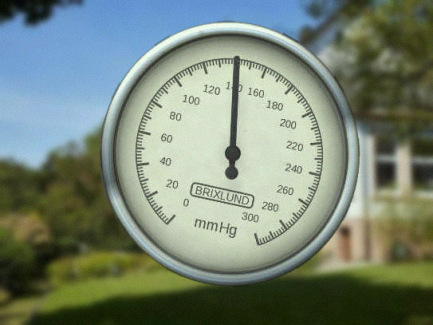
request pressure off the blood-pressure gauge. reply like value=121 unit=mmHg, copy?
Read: value=140 unit=mmHg
